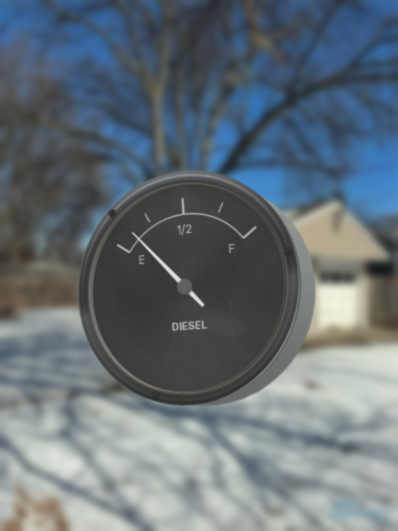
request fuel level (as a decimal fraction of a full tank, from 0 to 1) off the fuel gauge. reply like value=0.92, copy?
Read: value=0.125
